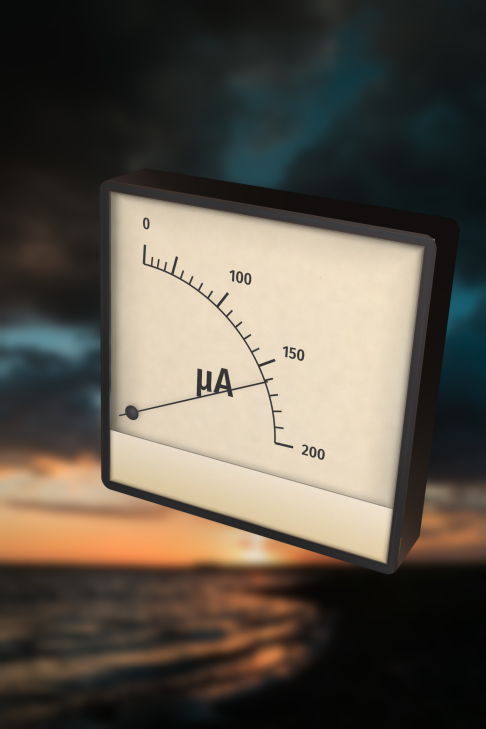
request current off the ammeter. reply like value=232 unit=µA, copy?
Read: value=160 unit=µA
